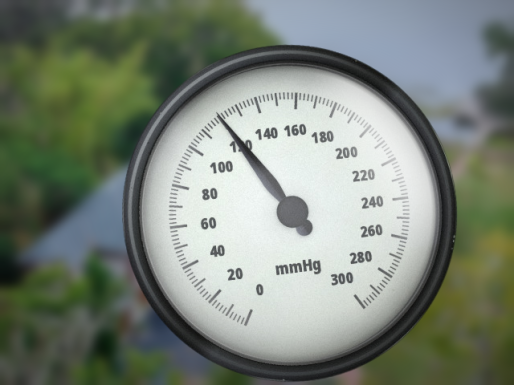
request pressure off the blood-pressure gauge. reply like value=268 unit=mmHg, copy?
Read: value=120 unit=mmHg
